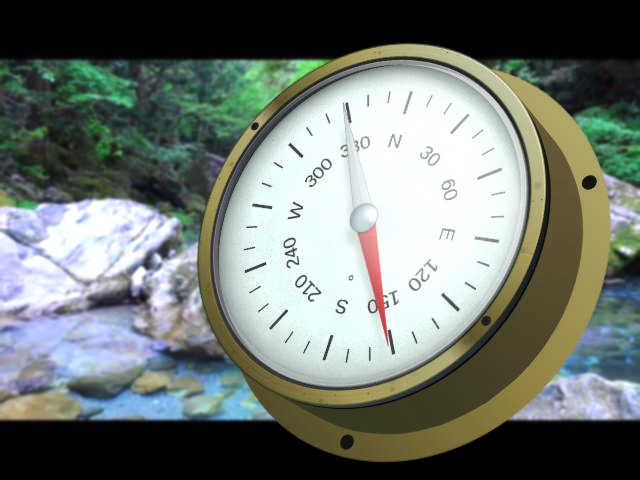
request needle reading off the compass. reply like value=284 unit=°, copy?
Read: value=150 unit=°
